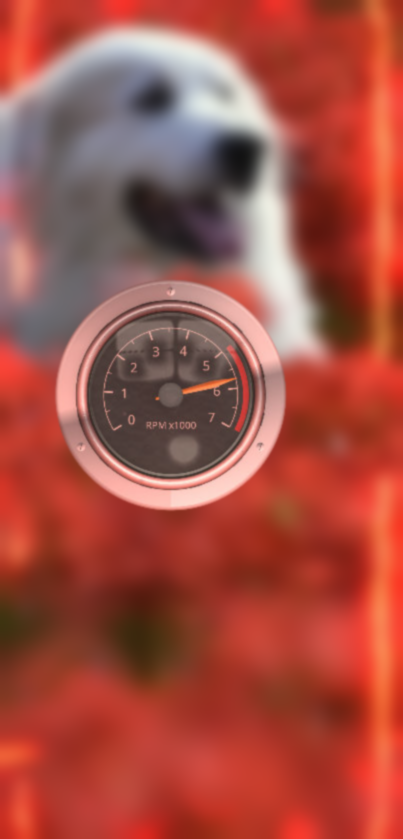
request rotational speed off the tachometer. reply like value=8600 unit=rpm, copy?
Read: value=5750 unit=rpm
